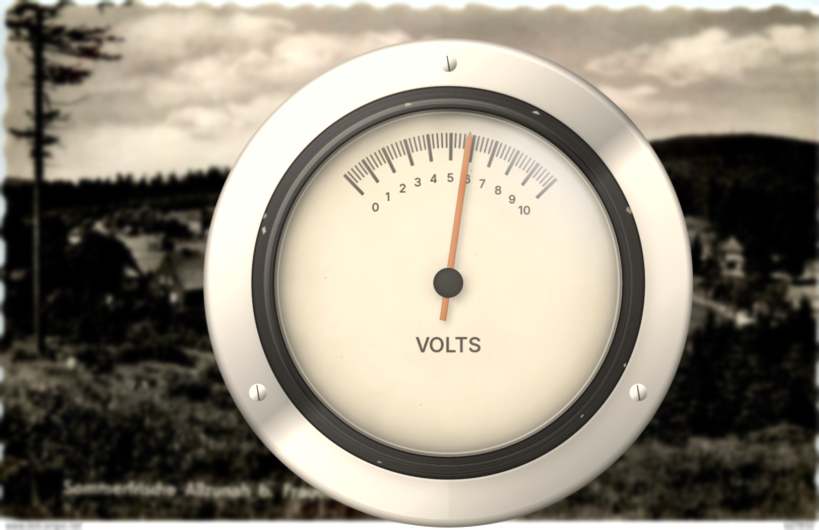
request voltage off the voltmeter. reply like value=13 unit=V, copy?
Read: value=5.8 unit=V
